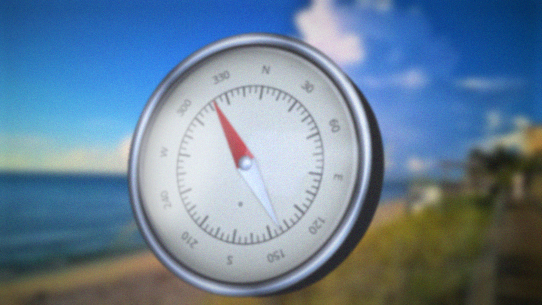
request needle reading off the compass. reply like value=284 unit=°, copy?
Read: value=320 unit=°
